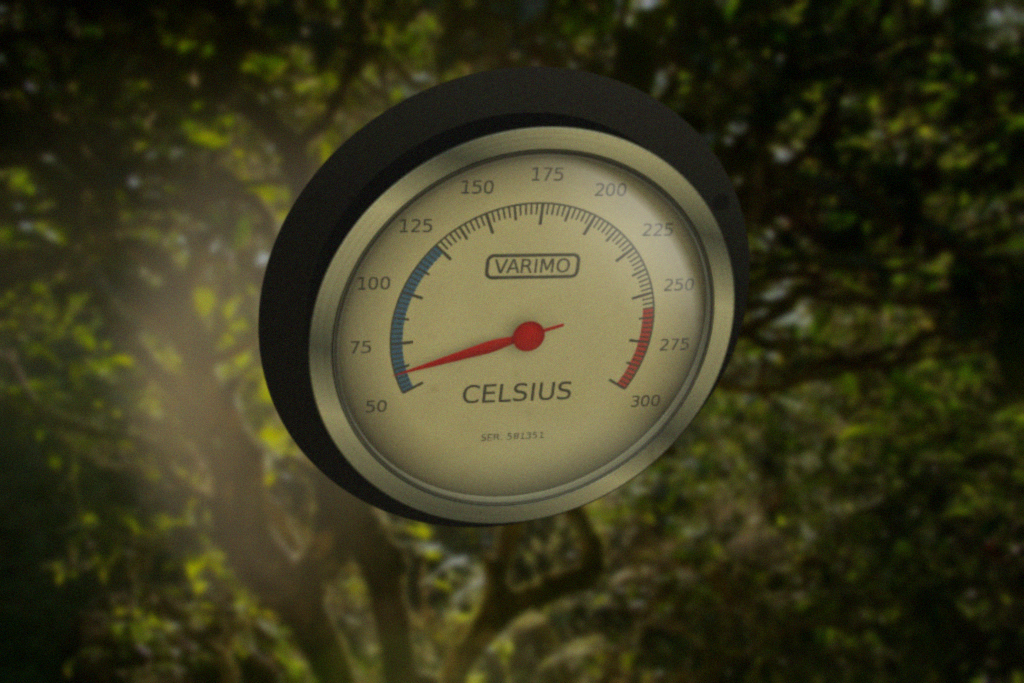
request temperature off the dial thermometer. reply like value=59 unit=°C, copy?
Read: value=62.5 unit=°C
